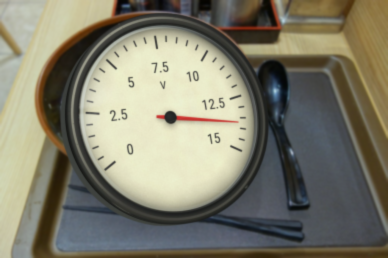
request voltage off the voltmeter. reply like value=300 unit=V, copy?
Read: value=13.75 unit=V
